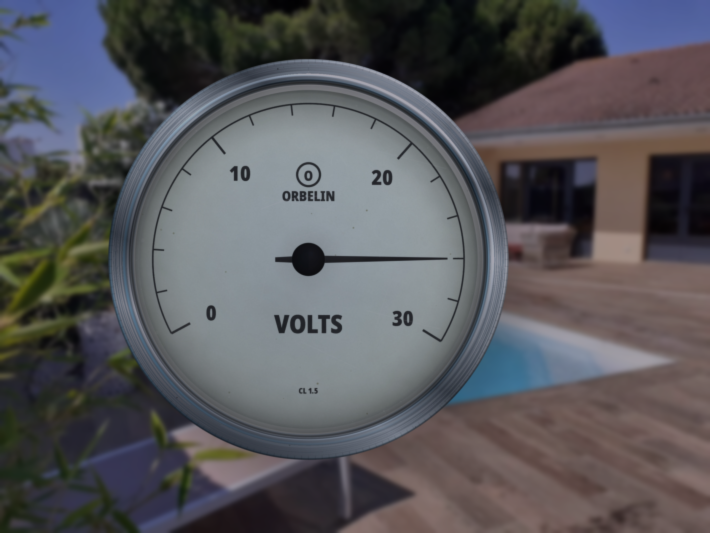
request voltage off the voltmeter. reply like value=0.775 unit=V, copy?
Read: value=26 unit=V
